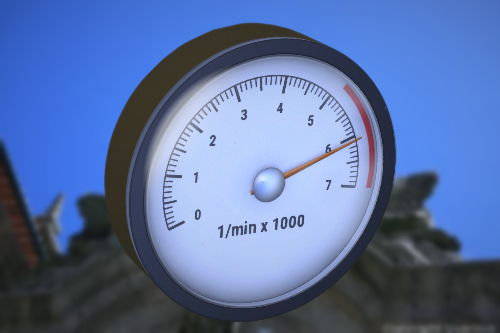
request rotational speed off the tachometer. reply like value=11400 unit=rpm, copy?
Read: value=6000 unit=rpm
